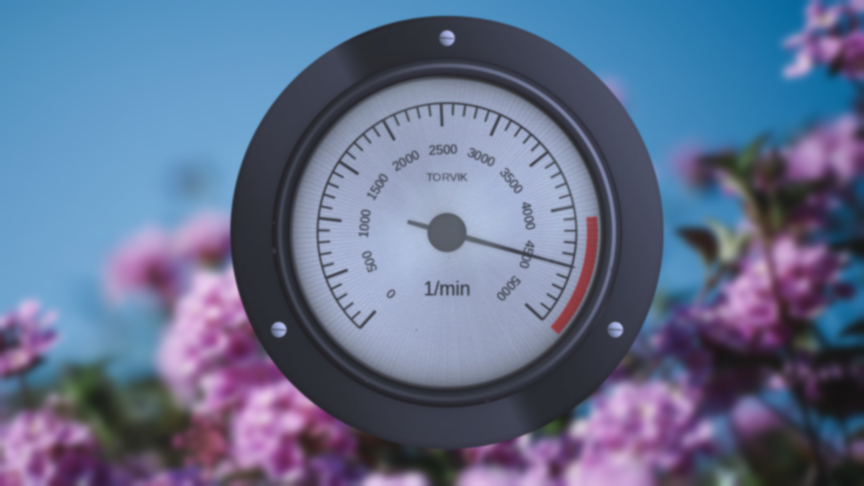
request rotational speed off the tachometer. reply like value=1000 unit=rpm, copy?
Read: value=4500 unit=rpm
